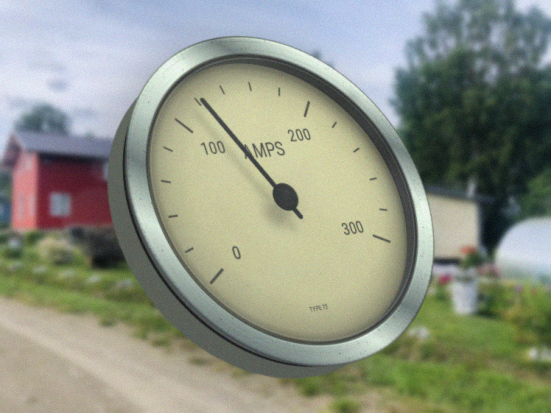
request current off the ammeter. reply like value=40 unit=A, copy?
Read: value=120 unit=A
